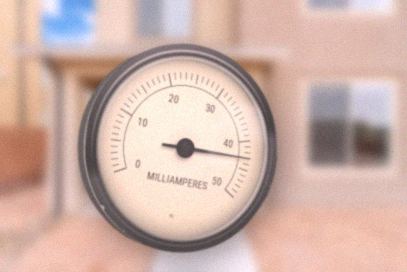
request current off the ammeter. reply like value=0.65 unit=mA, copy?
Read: value=43 unit=mA
